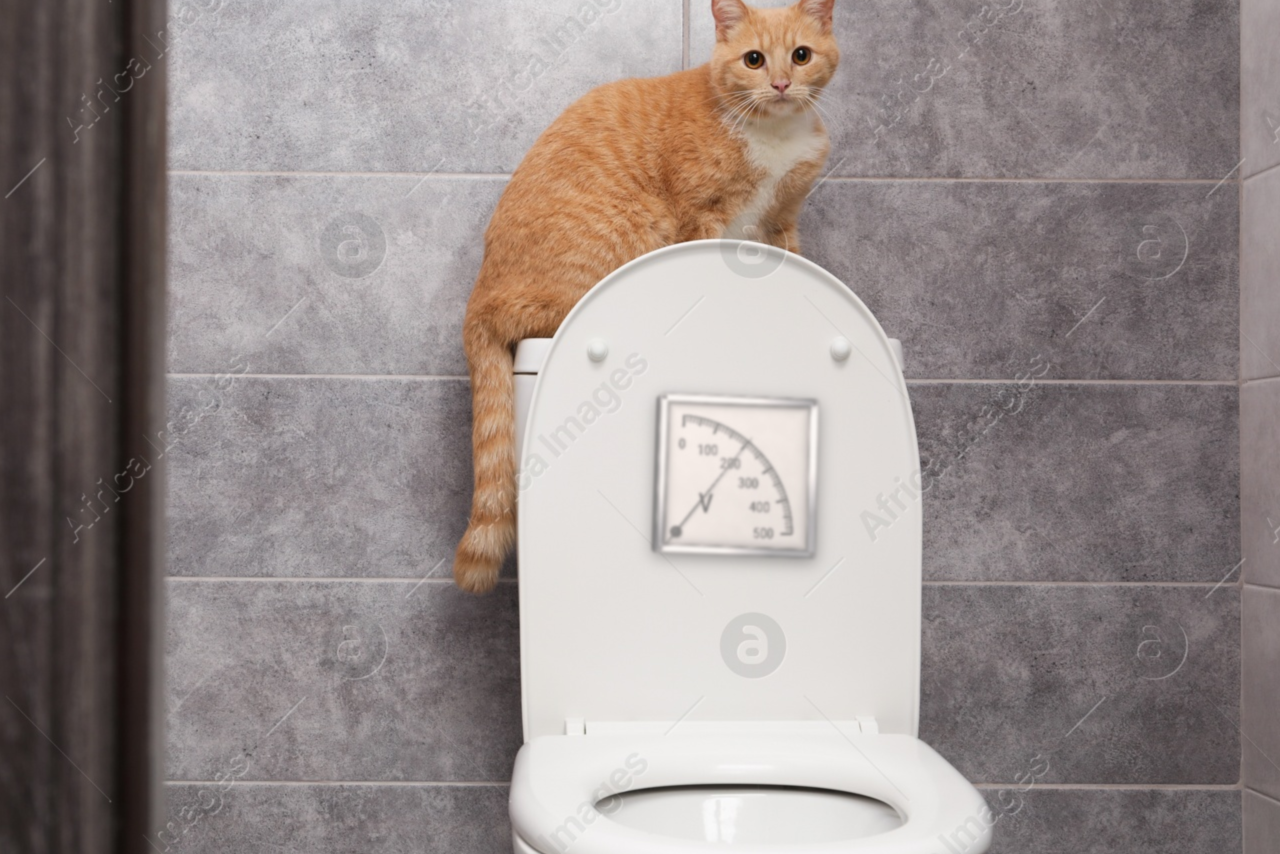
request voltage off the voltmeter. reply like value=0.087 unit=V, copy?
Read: value=200 unit=V
